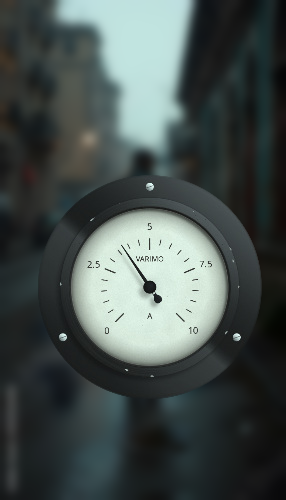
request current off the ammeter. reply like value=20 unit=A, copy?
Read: value=3.75 unit=A
